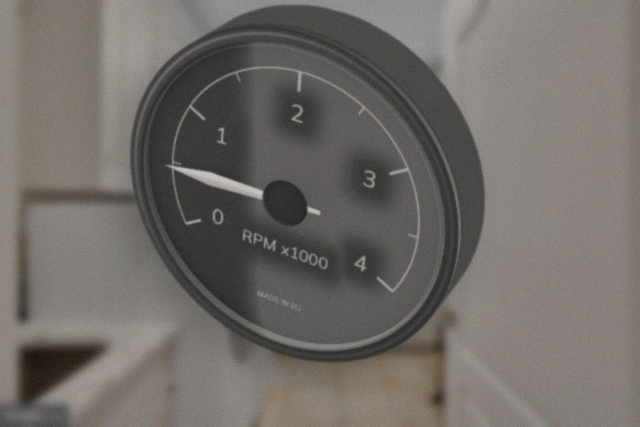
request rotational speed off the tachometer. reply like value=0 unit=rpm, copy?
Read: value=500 unit=rpm
